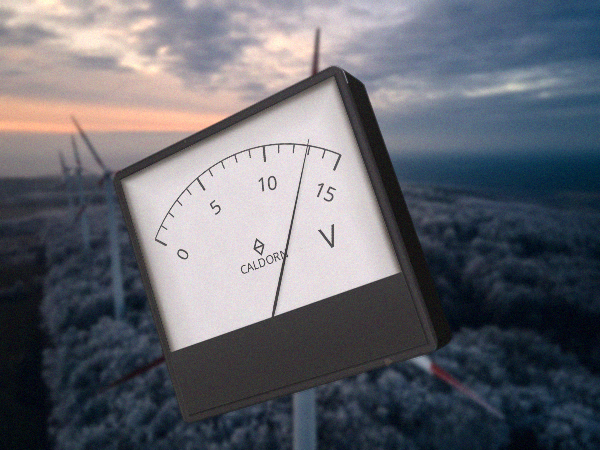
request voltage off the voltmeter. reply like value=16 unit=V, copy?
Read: value=13 unit=V
